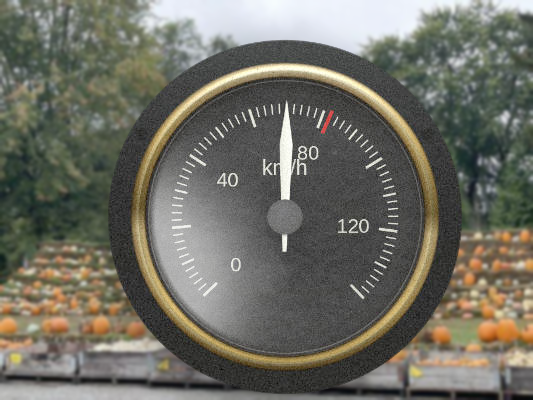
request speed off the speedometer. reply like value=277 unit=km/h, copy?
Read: value=70 unit=km/h
